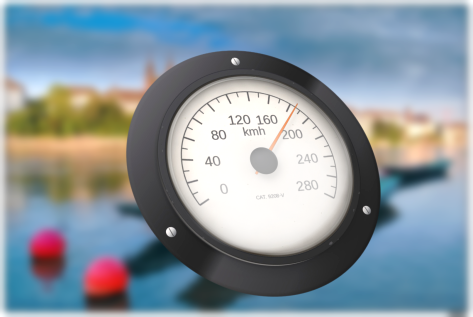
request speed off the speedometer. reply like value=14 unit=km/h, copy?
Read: value=185 unit=km/h
